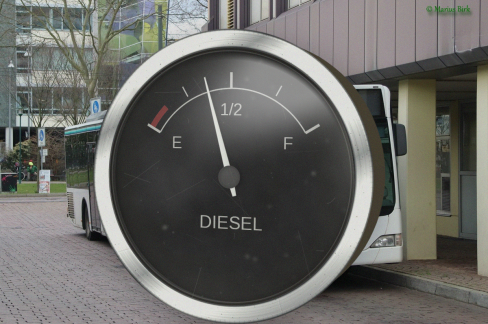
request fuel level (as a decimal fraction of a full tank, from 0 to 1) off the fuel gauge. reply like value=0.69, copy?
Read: value=0.375
